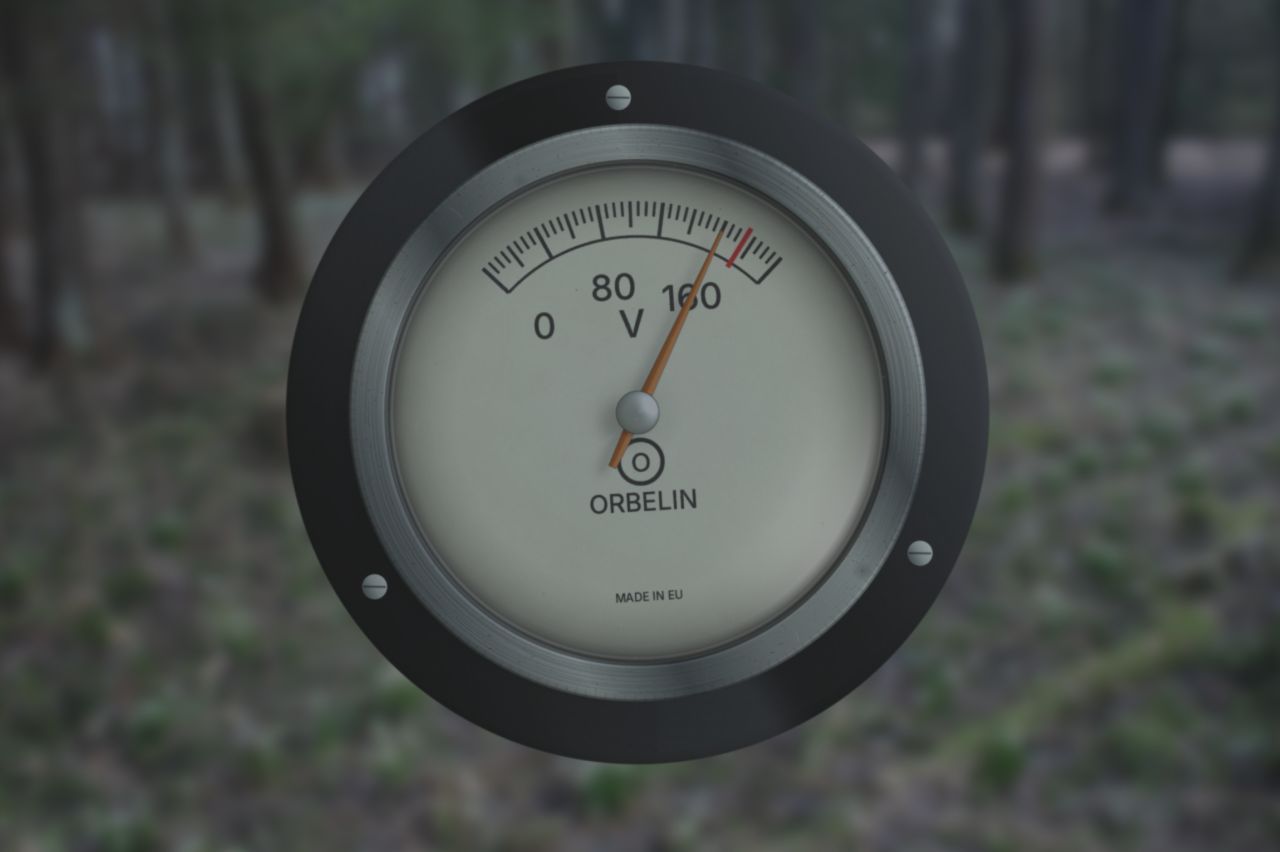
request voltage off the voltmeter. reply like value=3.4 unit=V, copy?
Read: value=160 unit=V
